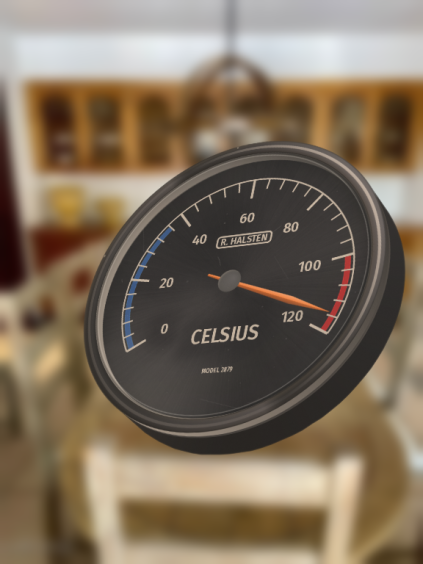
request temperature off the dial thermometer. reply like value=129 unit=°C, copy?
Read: value=116 unit=°C
